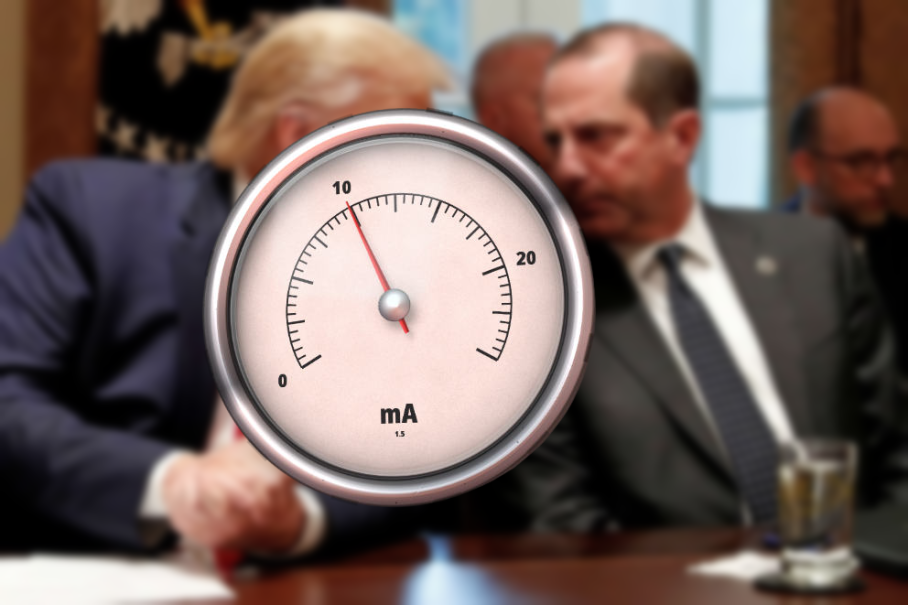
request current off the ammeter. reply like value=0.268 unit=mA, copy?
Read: value=10 unit=mA
